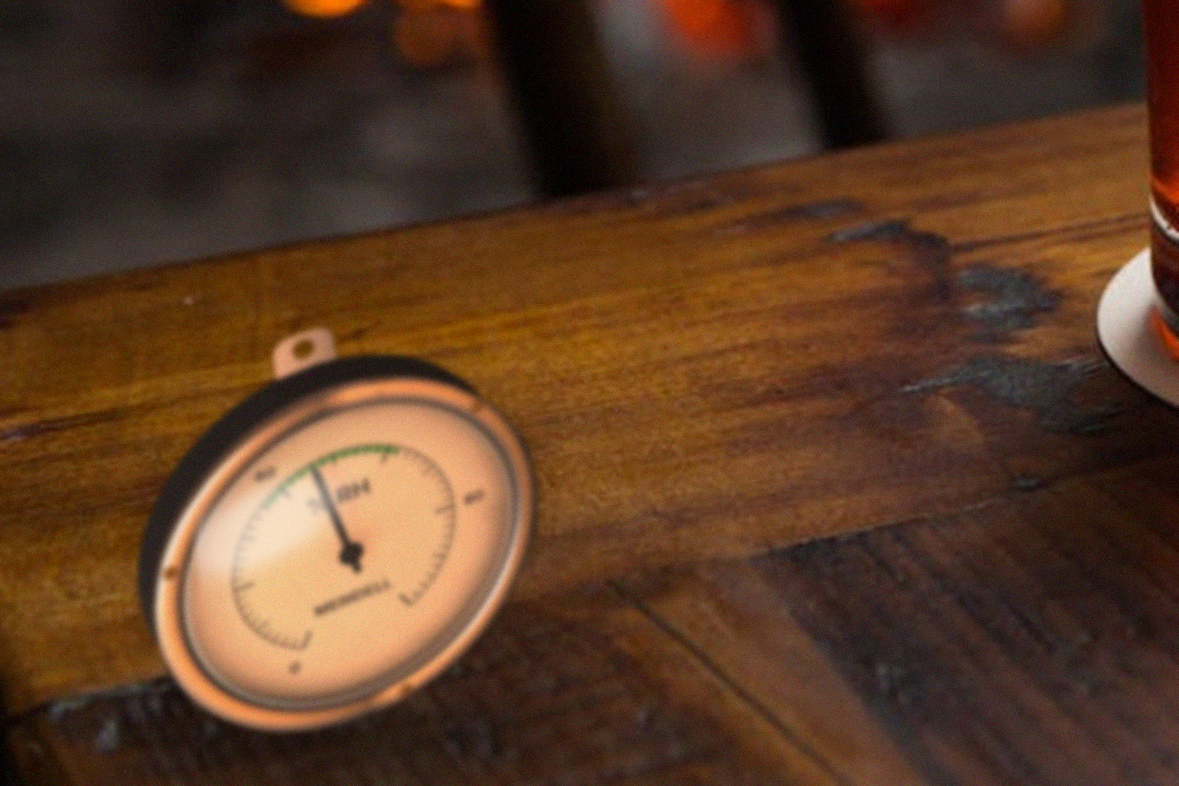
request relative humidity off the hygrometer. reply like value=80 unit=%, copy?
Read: value=46 unit=%
